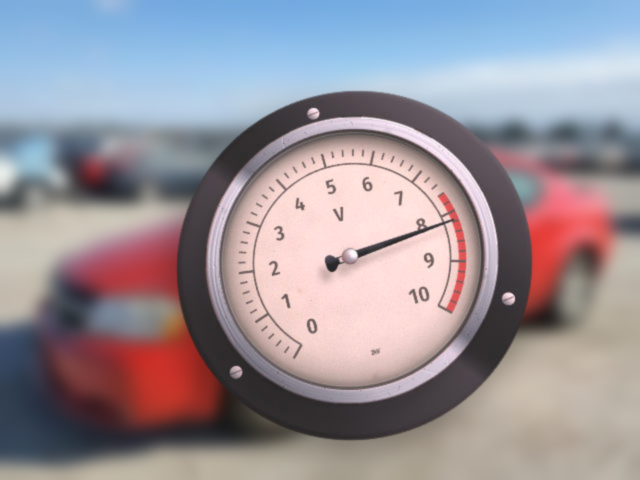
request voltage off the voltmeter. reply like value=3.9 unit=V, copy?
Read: value=8.2 unit=V
